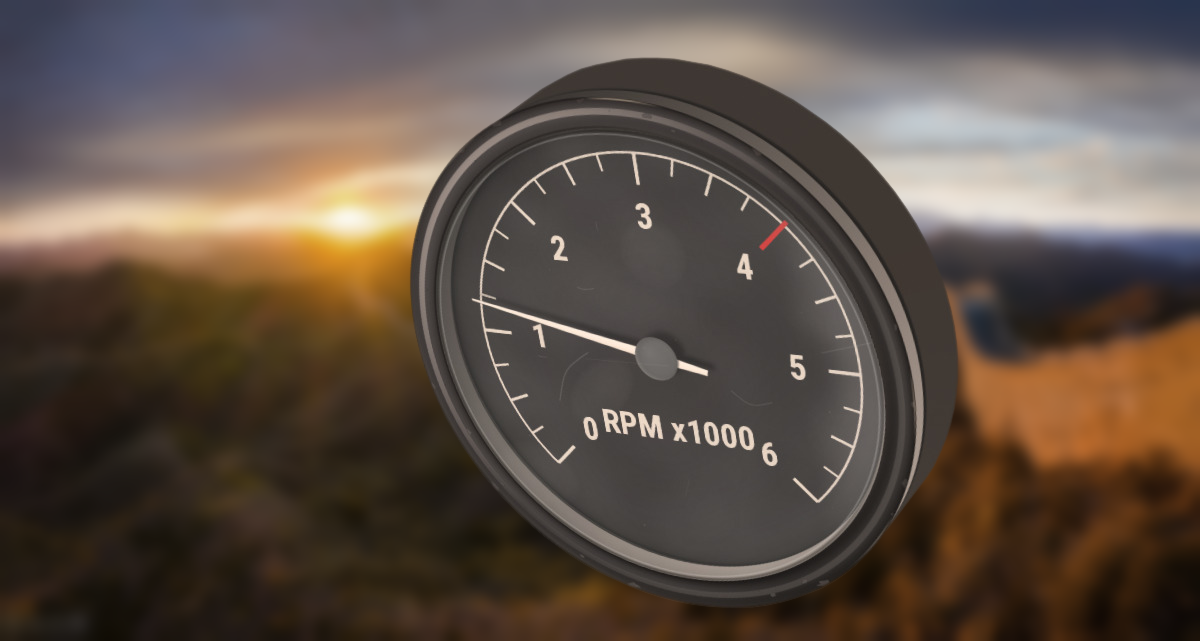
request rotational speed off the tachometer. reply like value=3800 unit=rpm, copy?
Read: value=1250 unit=rpm
